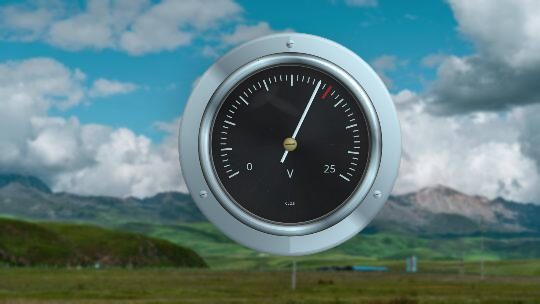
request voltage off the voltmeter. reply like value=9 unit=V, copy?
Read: value=15 unit=V
